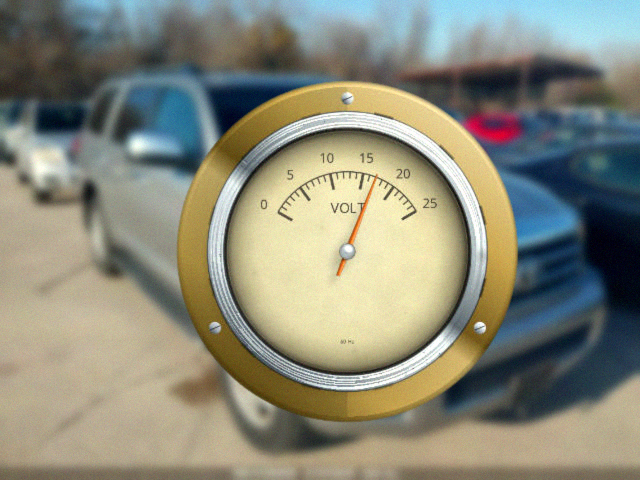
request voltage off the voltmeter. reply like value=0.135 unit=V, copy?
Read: value=17 unit=V
